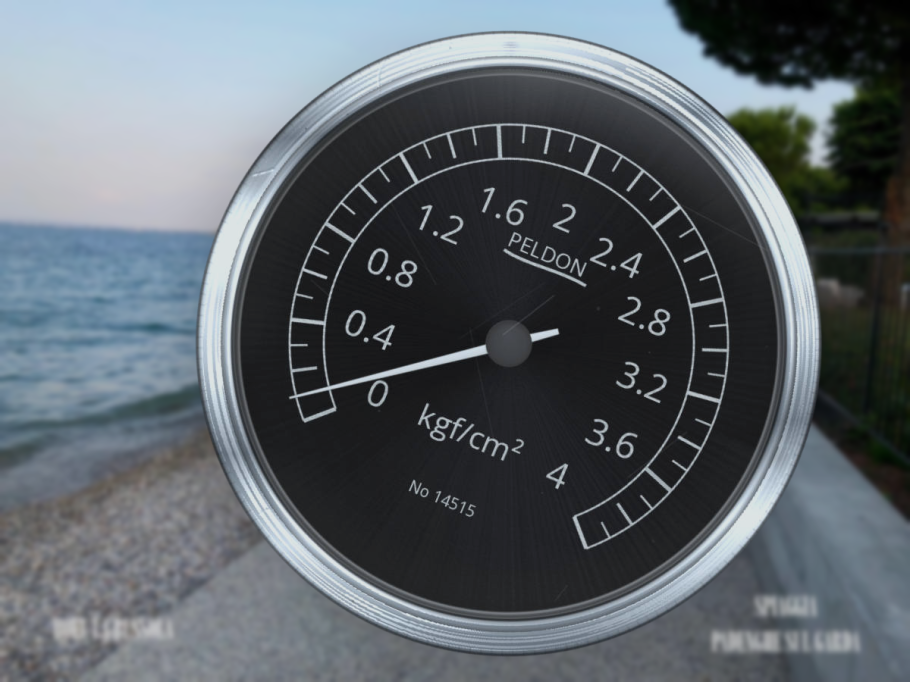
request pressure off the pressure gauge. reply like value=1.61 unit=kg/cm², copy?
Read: value=0.1 unit=kg/cm²
